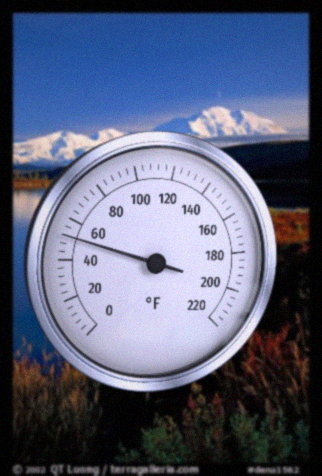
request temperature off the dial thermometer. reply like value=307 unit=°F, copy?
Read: value=52 unit=°F
